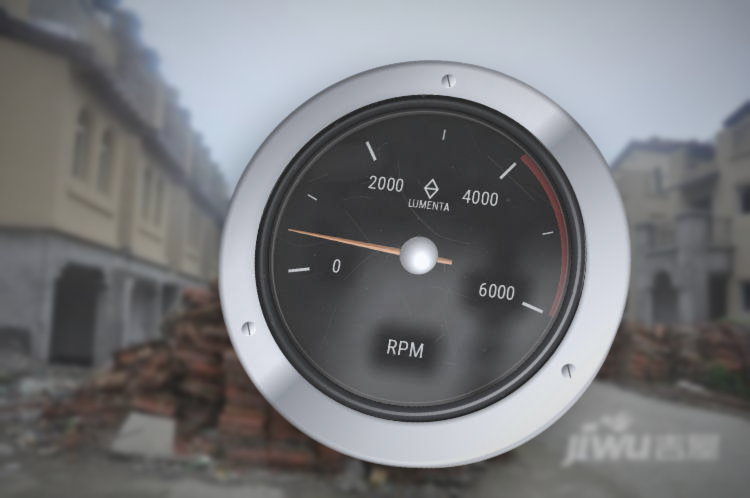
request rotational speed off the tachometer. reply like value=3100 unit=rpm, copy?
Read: value=500 unit=rpm
